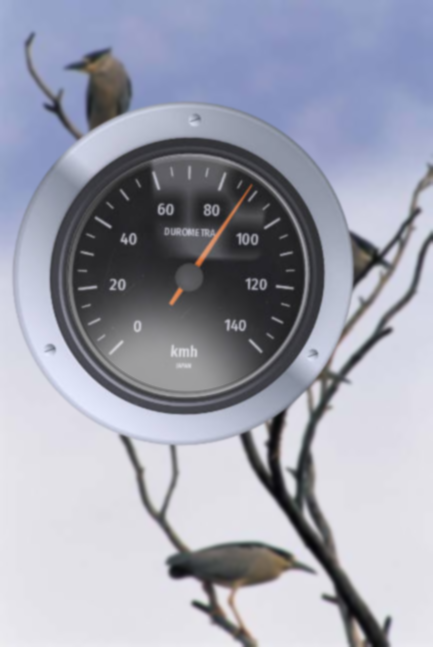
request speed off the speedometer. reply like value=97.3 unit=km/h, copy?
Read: value=87.5 unit=km/h
